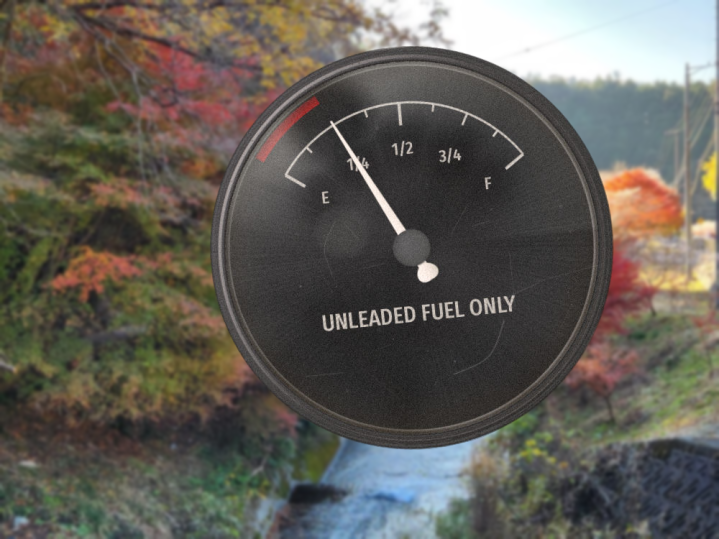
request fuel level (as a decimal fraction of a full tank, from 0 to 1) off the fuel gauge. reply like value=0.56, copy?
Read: value=0.25
